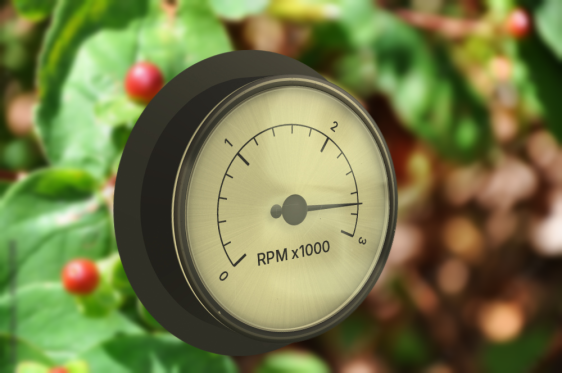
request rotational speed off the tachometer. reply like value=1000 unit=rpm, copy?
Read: value=2700 unit=rpm
